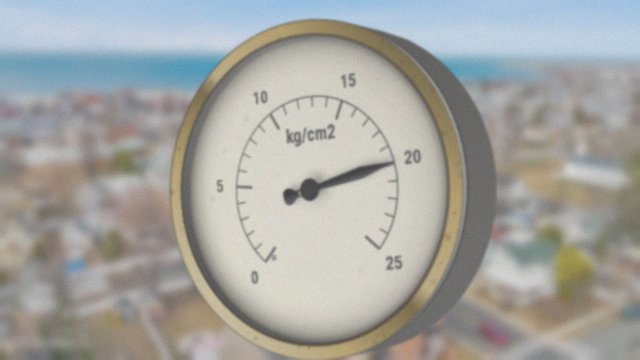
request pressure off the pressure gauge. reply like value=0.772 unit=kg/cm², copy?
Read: value=20 unit=kg/cm²
